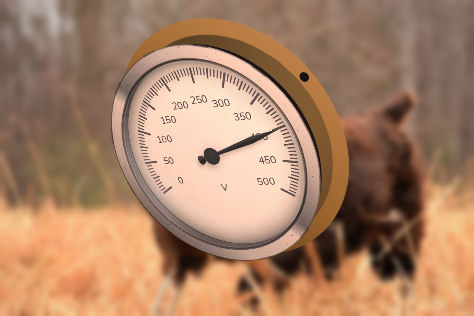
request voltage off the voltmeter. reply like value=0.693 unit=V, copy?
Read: value=400 unit=V
